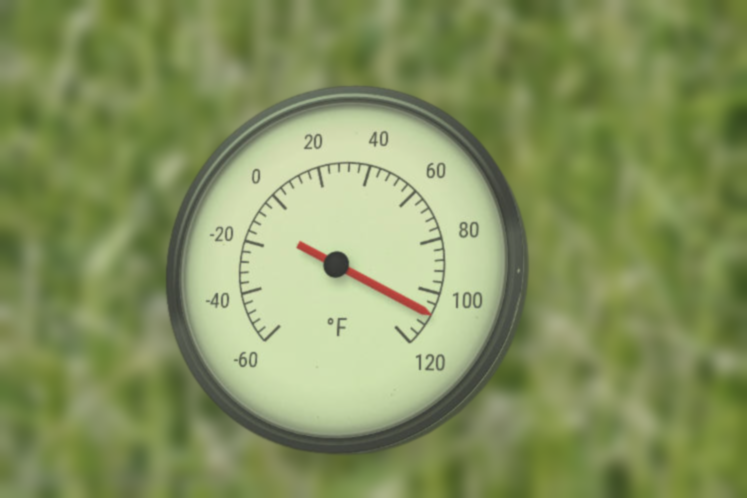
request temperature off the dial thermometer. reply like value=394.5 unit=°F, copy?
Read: value=108 unit=°F
